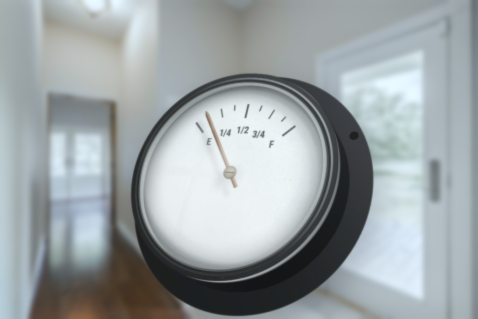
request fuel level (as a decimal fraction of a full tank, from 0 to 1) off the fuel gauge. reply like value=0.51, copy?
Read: value=0.125
